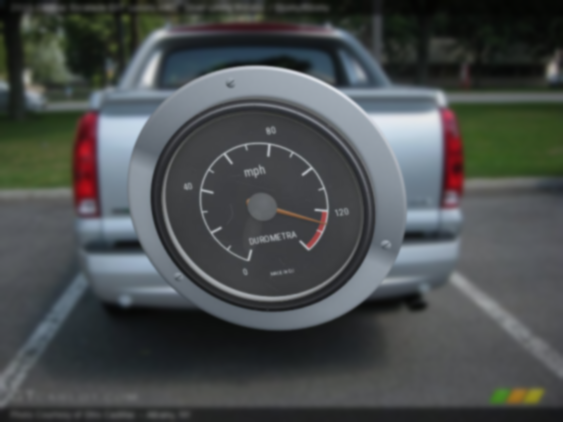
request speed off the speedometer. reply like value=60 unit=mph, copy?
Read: value=125 unit=mph
